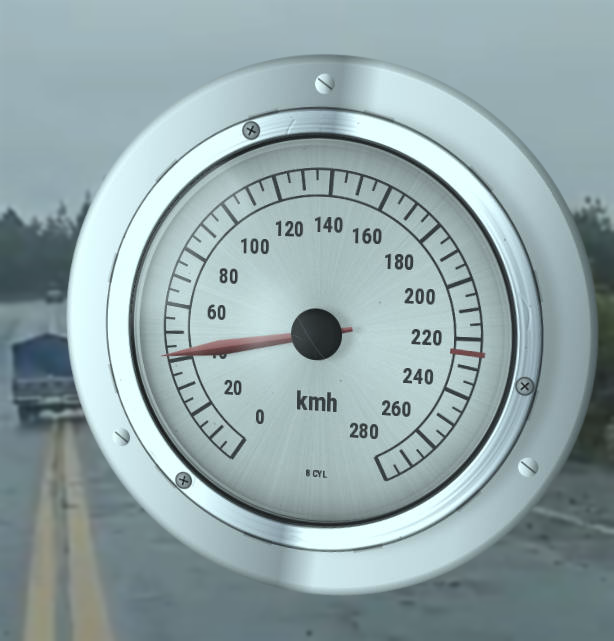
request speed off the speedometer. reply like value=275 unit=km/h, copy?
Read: value=42.5 unit=km/h
